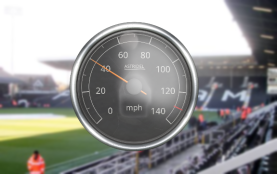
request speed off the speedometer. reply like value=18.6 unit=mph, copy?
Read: value=40 unit=mph
